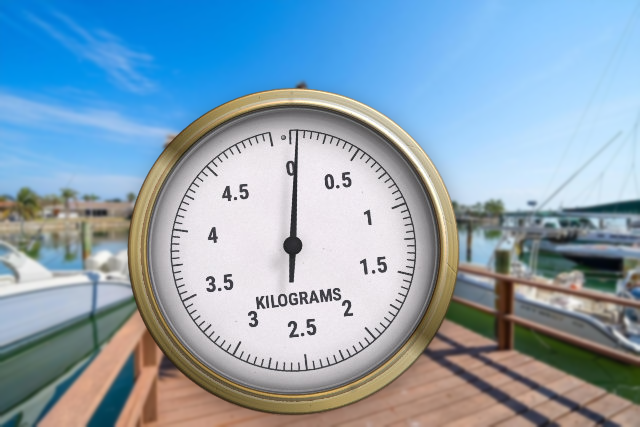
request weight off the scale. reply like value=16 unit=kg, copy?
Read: value=0.05 unit=kg
